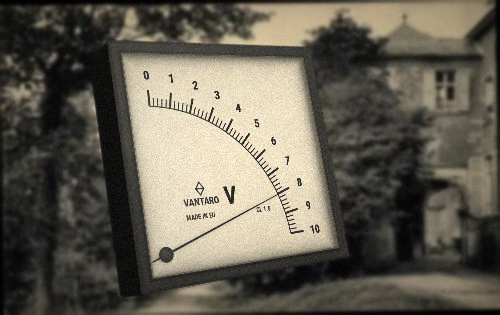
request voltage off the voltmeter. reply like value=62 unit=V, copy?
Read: value=8 unit=V
